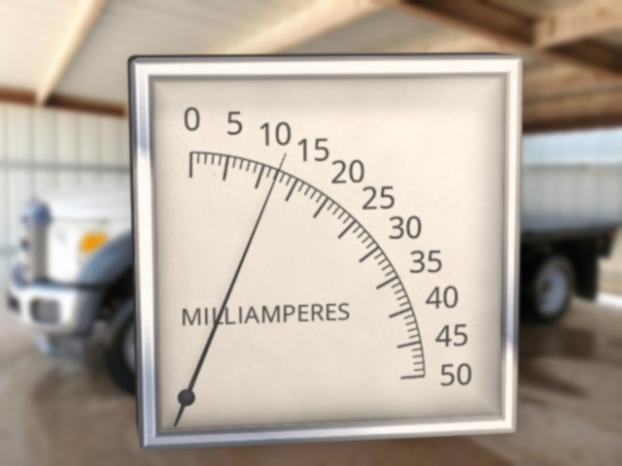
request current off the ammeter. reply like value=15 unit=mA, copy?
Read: value=12 unit=mA
